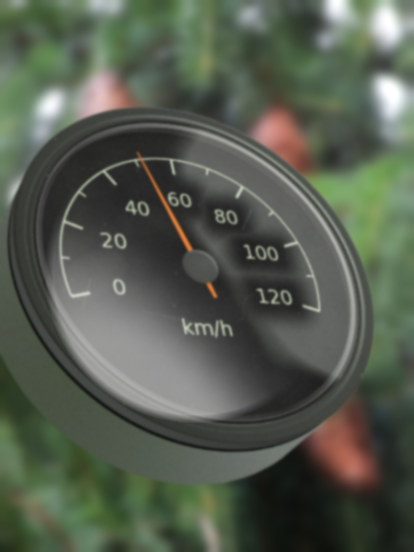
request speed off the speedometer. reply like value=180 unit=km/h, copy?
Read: value=50 unit=km/h
